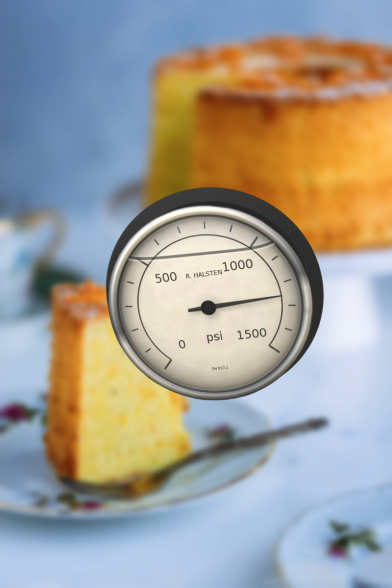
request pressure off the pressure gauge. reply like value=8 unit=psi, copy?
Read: value=1250 unit=psi
